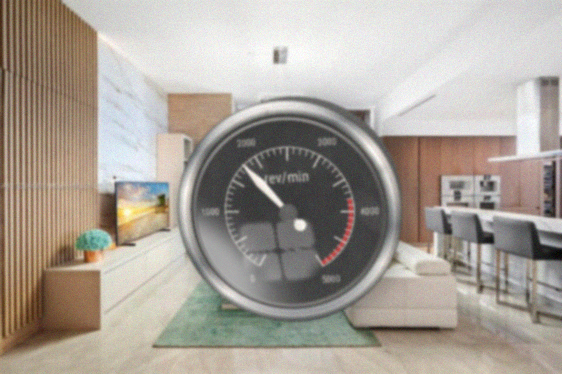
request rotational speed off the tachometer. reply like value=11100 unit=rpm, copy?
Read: value=1800 unit=rpm
